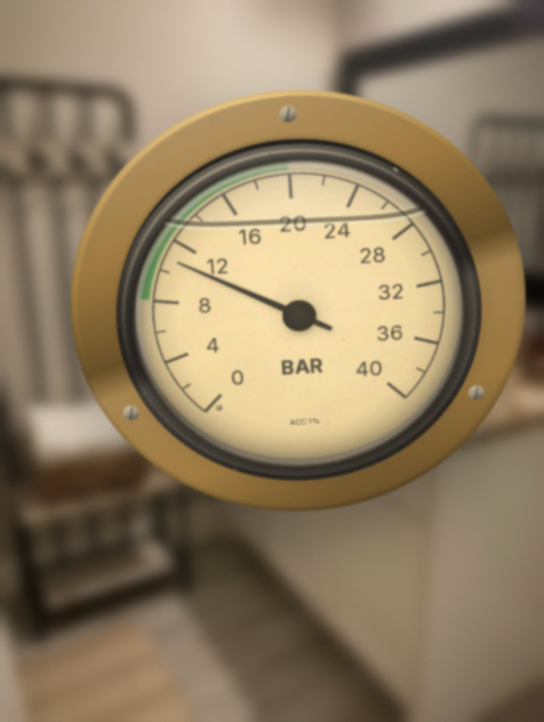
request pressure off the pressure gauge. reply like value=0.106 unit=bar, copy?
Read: value=11 unit=bar
